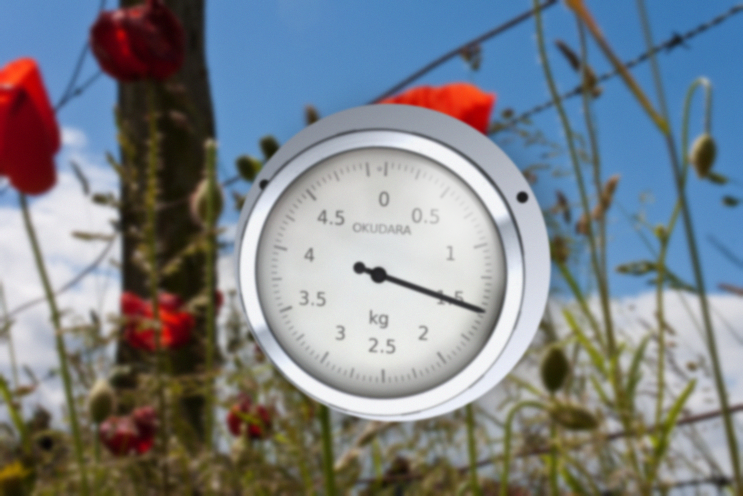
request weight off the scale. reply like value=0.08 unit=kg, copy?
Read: value=1.5 unit=kg
